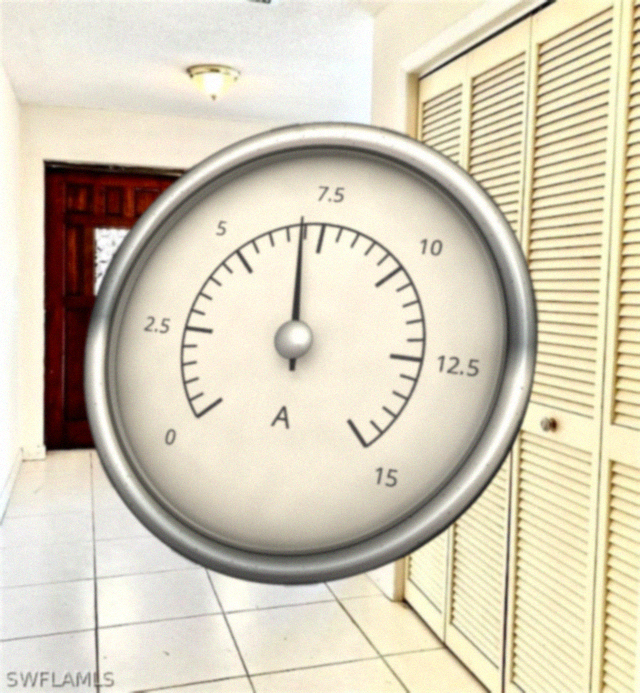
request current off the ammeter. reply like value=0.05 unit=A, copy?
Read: value=7 unit=A
